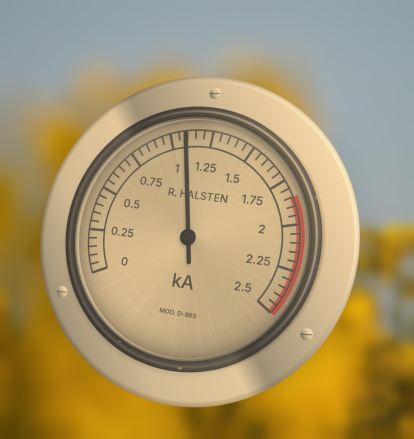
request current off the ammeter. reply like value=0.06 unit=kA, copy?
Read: value=1.1 unit=kA
